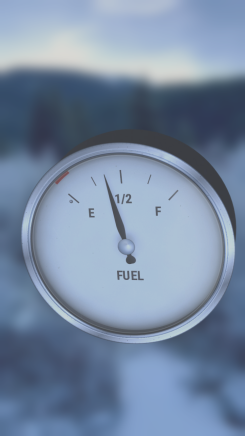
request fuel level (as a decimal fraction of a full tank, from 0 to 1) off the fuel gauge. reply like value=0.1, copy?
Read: value=0.375
